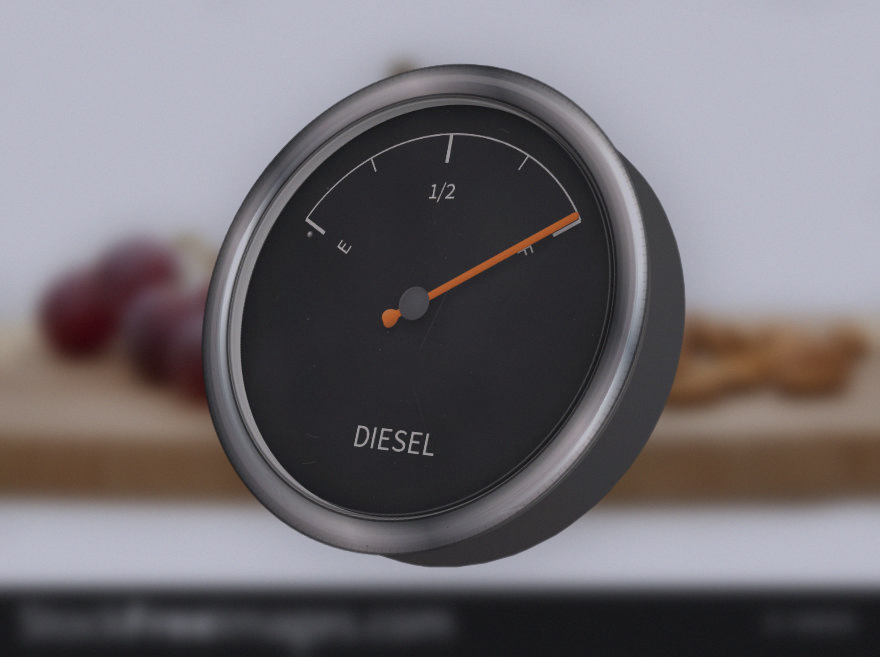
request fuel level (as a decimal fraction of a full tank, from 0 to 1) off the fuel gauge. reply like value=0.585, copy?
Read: value=1
